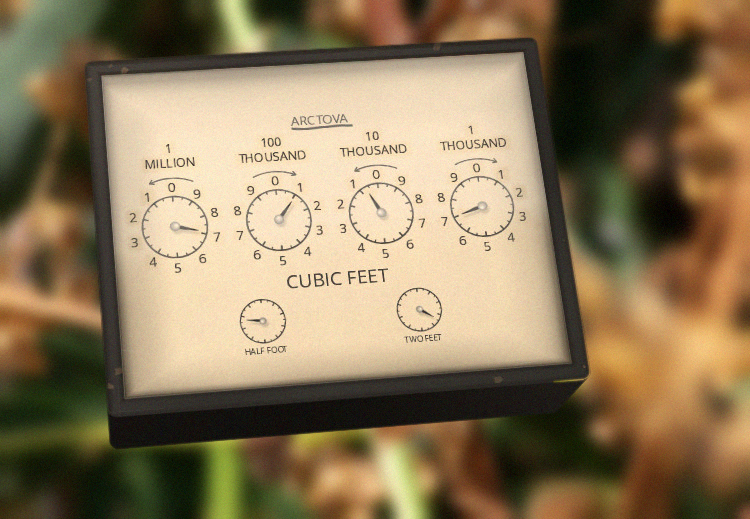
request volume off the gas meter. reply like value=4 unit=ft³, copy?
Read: value=710700 unit=ft³
